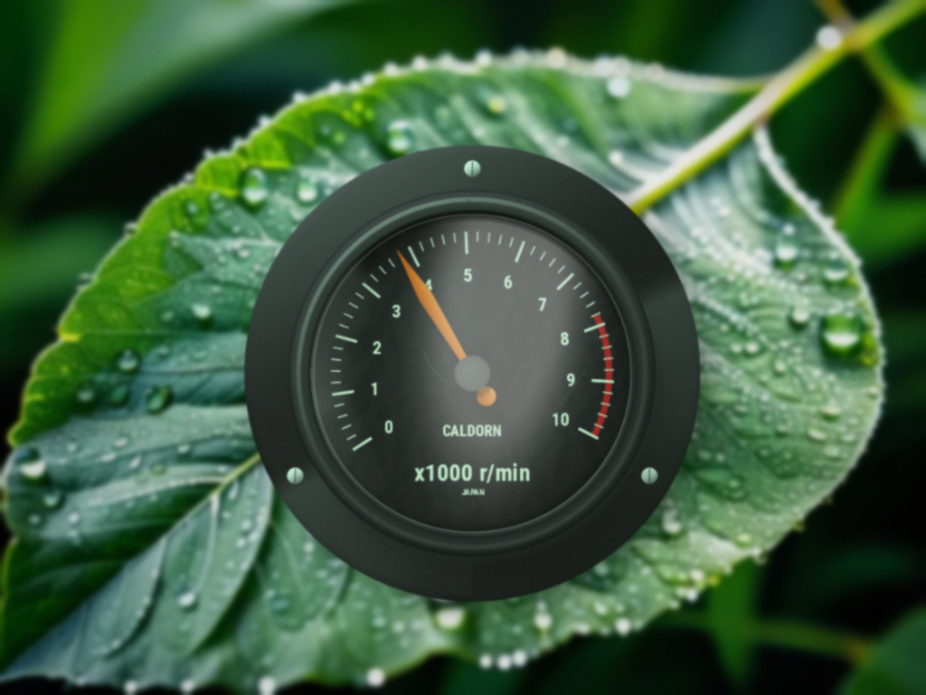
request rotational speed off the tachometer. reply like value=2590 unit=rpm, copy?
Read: value=3800 unit=rpm
